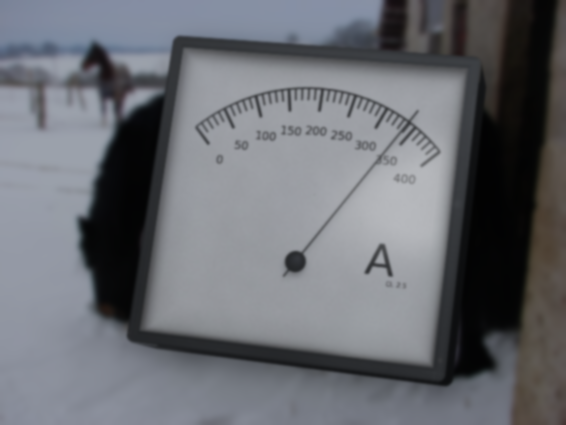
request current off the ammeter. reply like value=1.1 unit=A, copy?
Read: value=340 unit=A
